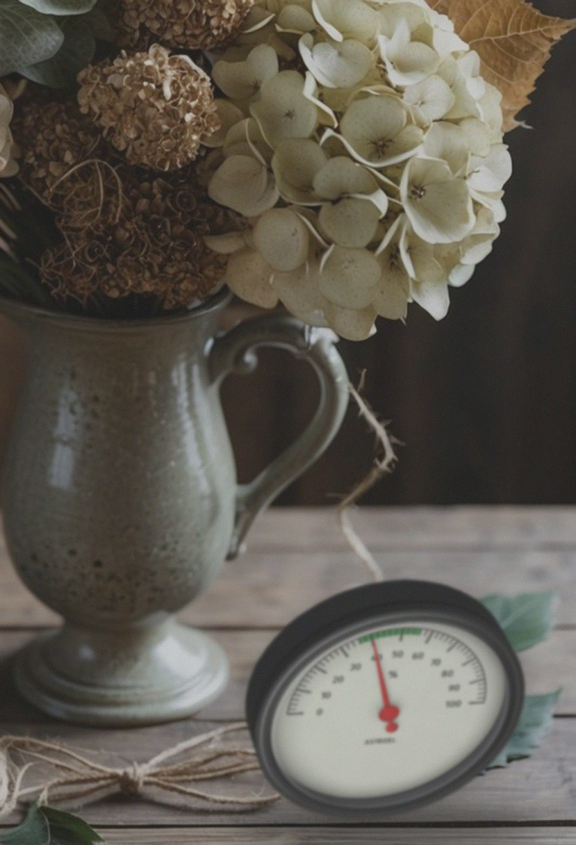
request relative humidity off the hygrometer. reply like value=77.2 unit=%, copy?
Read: value=40 unit=%
